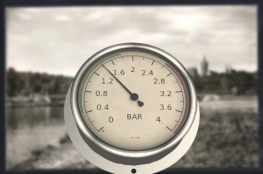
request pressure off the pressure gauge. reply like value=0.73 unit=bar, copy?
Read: value=1.4 unit=bar
